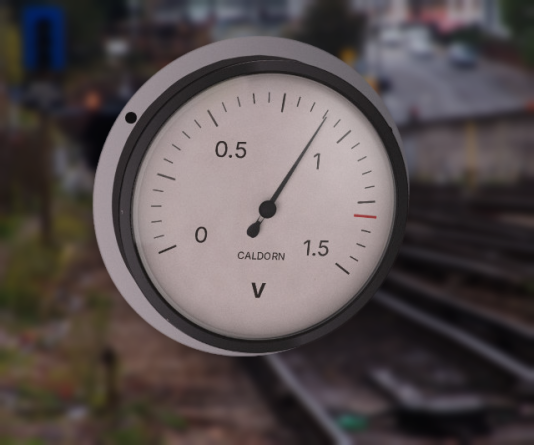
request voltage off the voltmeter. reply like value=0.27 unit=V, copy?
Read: value=0.9 unit=V
